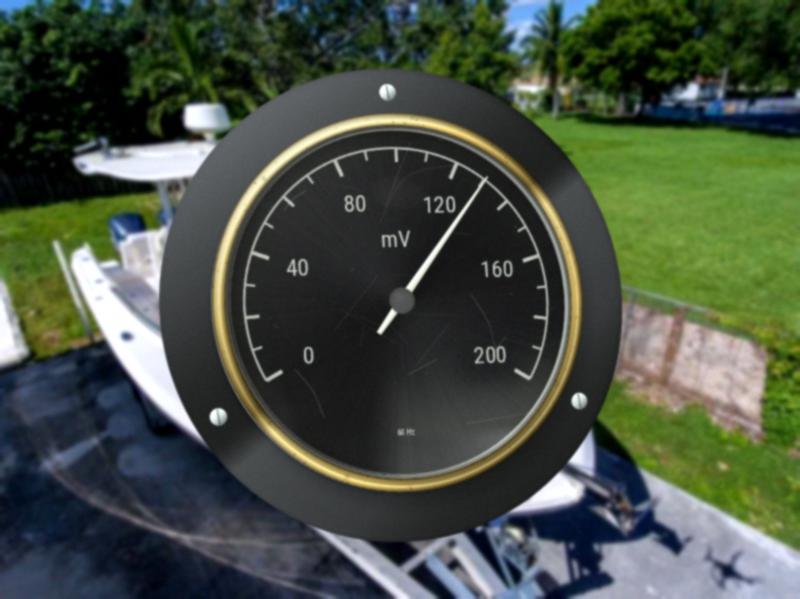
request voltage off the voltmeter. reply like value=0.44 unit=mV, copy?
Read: value=130 unit=mV
